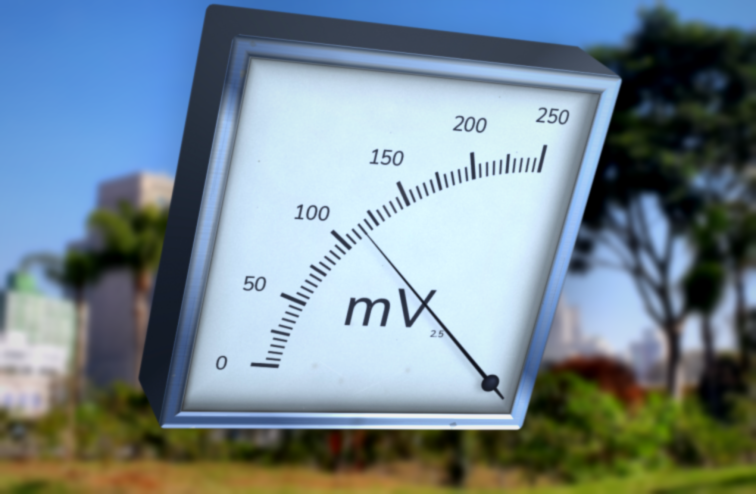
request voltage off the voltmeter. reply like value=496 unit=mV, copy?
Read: value=115 unit=mV
